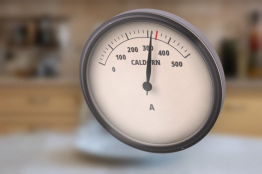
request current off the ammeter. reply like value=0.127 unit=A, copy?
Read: value=320 unit=A
